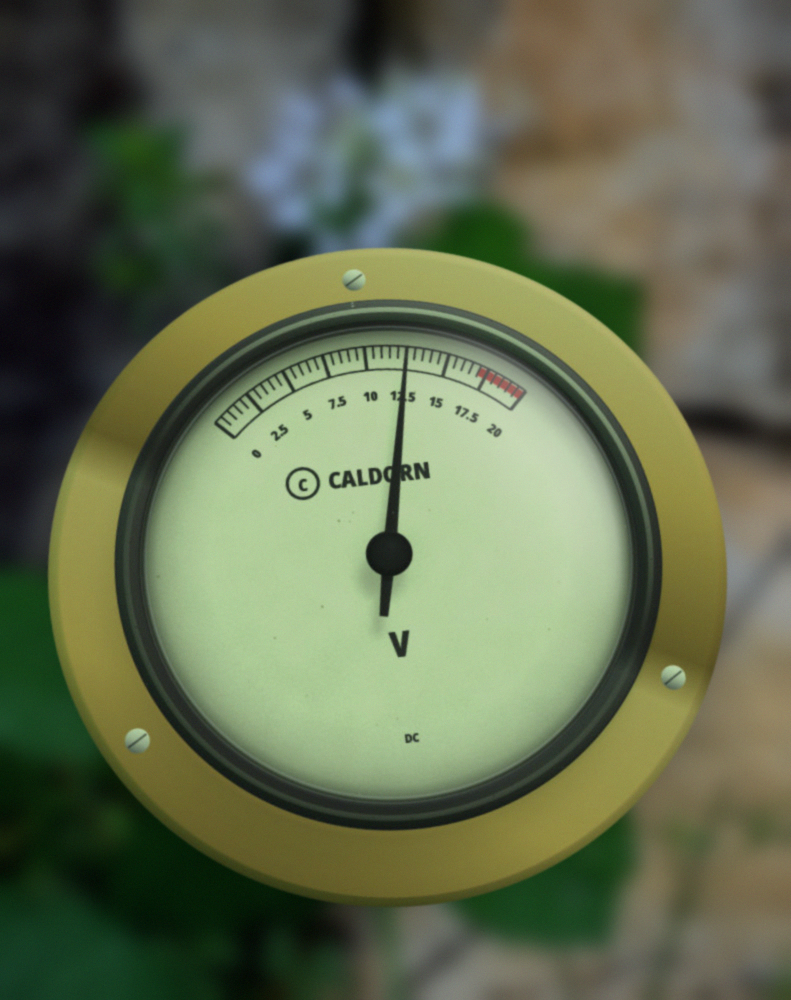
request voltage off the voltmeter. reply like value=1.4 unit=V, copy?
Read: value=12.5 unit=V
